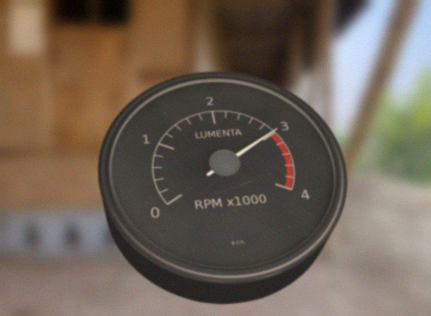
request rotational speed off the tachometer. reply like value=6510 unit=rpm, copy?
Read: value=3000 unit=rpm
